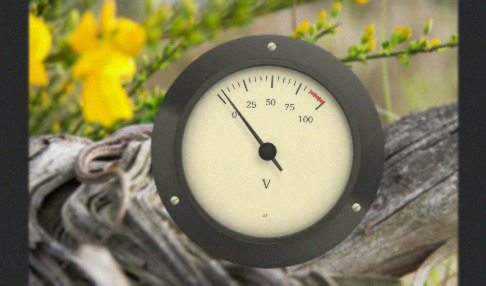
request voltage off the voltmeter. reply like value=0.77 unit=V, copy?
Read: value=5 unit=V
